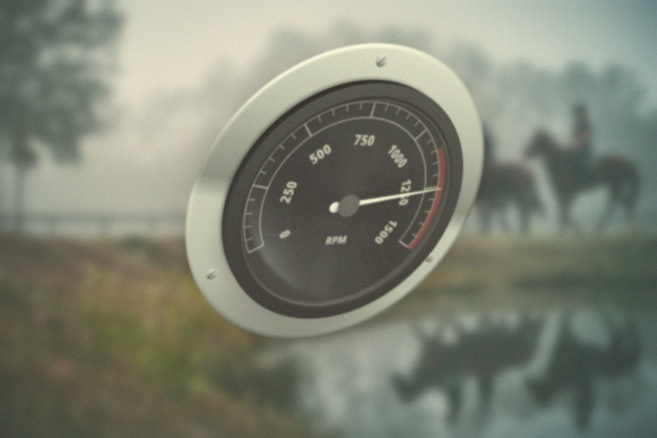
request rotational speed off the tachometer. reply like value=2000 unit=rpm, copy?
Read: value=1250 unit=rpm
